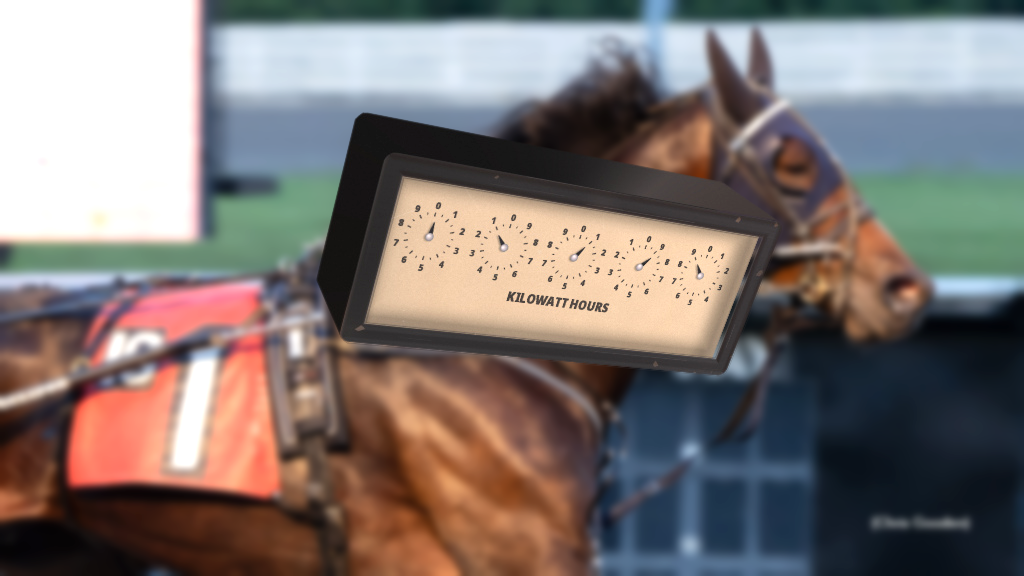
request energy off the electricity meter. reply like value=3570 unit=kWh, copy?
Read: value=1089 unit=kWh
